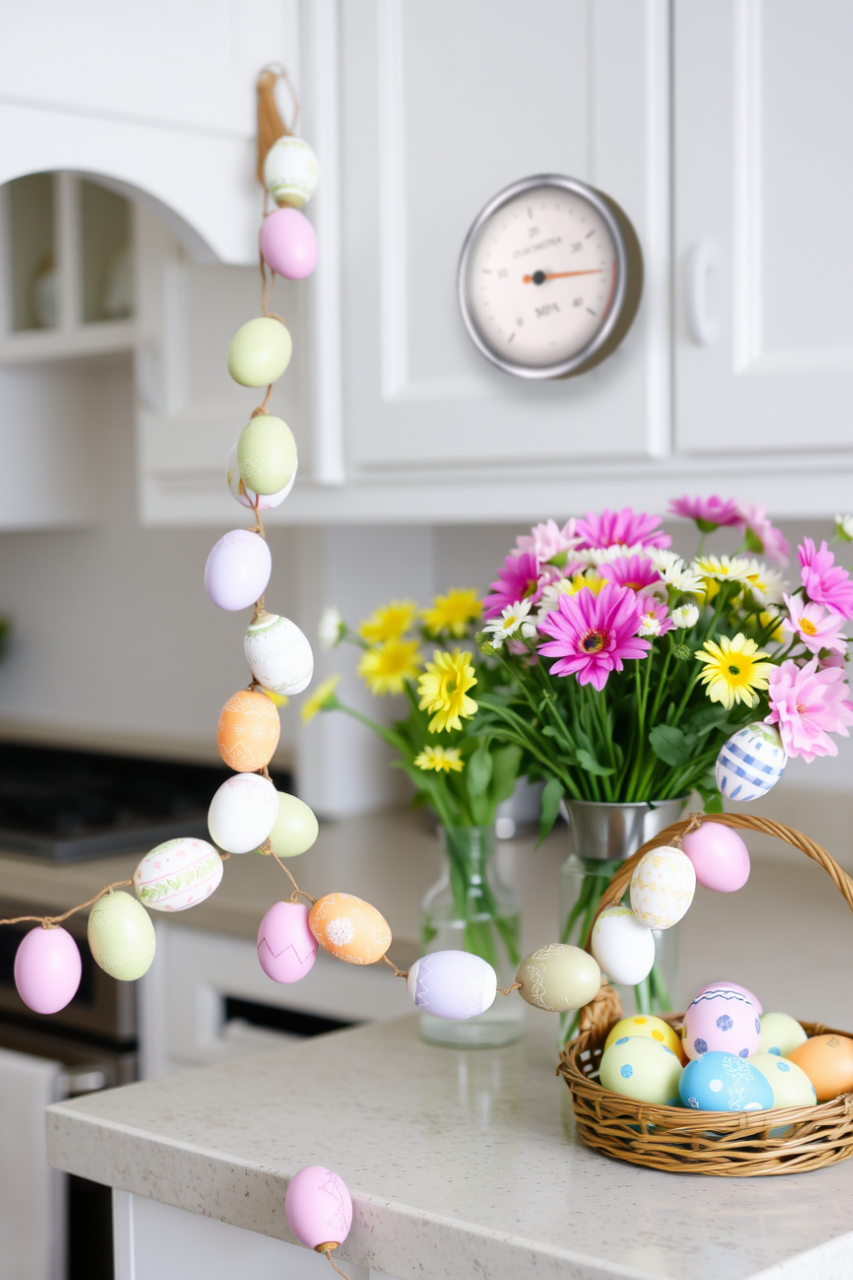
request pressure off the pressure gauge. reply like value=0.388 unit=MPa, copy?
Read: value=35 unit=MPa
